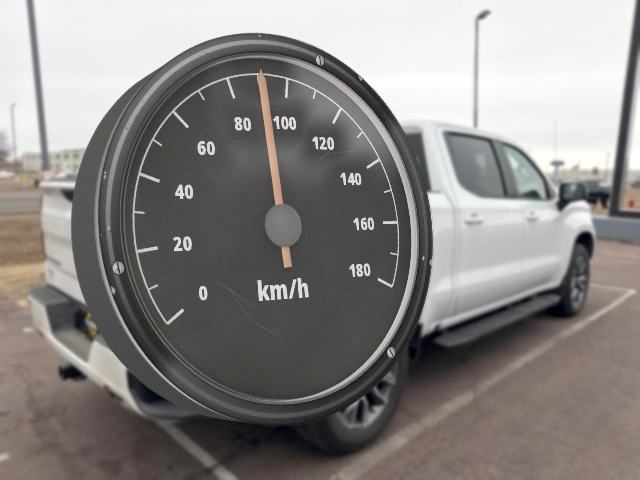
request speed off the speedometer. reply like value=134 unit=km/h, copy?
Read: value=90 unit=km/h
